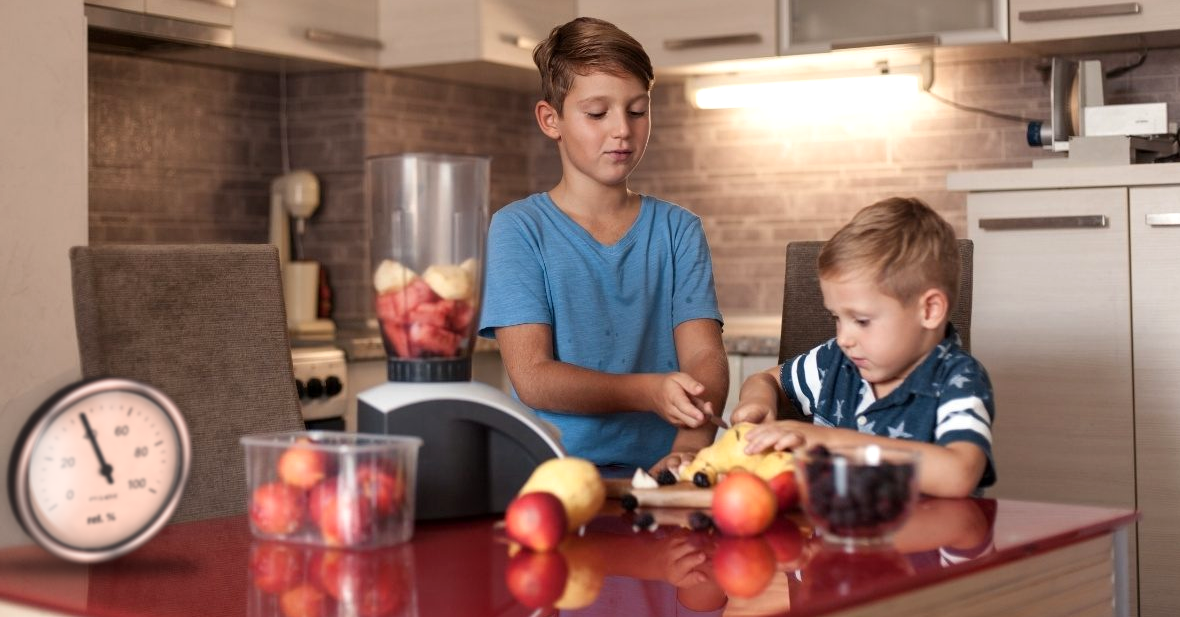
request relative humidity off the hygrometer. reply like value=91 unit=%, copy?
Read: value=40 unit=%
